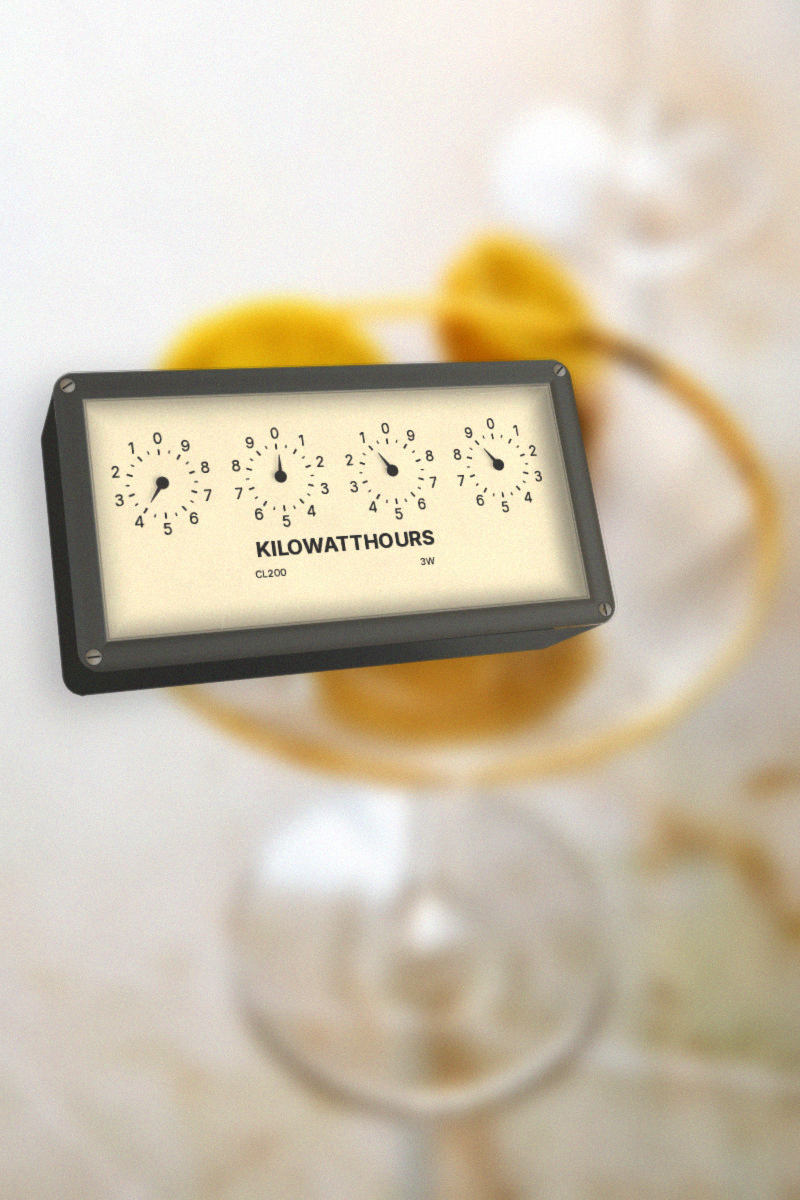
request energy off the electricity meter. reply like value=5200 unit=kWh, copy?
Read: value=4009 unit=kWh
